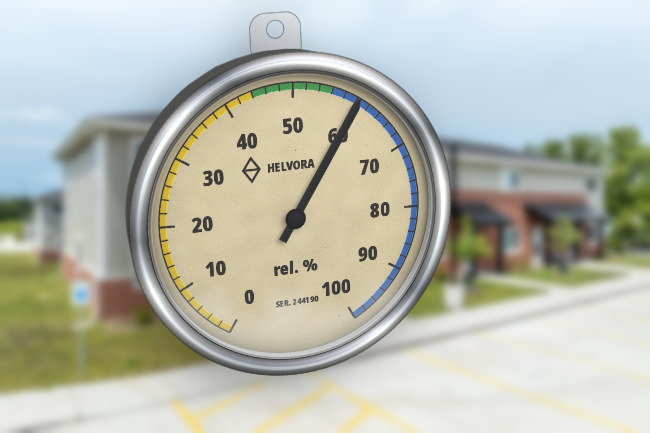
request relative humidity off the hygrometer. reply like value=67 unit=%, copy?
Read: value=60 unit=%
